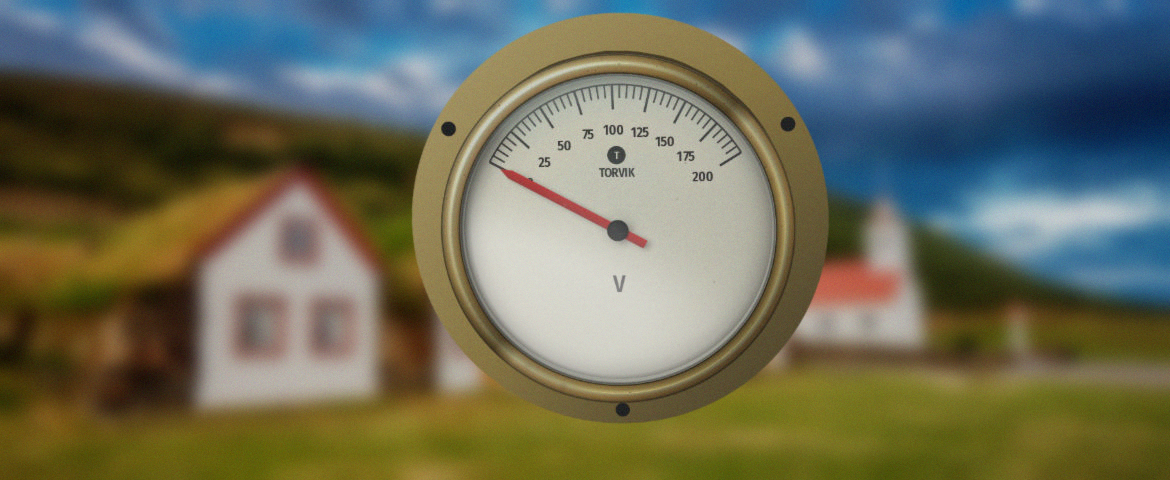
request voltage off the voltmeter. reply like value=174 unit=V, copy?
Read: value=0 unit=V
